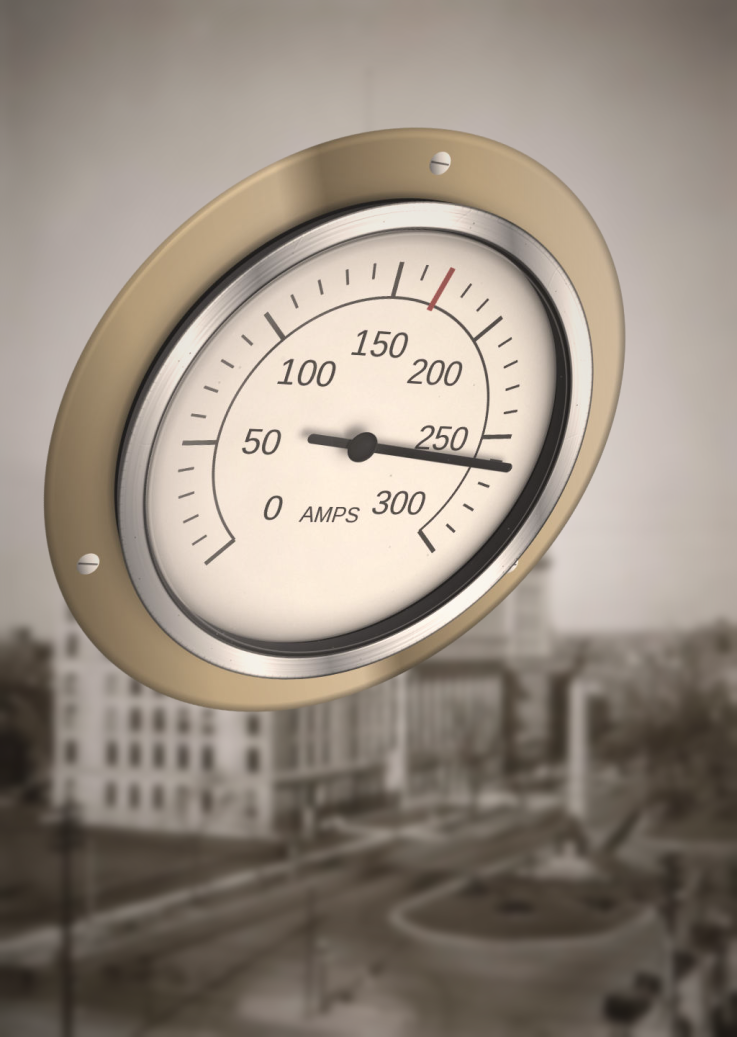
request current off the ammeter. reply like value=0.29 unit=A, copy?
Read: value=260 unit=A
